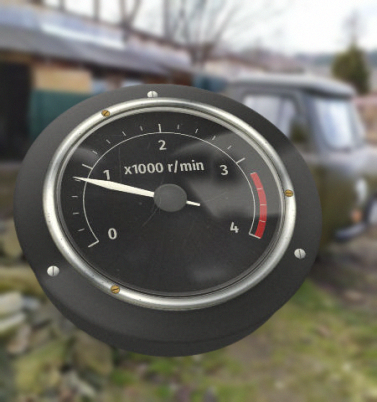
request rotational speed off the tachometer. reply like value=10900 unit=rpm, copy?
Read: value=800 unit=rpm
